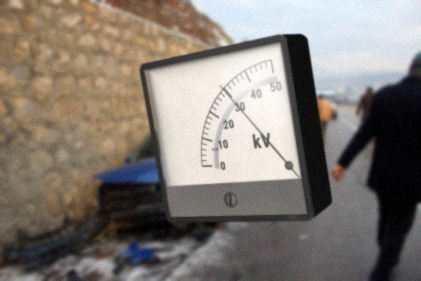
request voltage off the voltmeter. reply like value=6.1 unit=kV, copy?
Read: value=30 unit=kV
